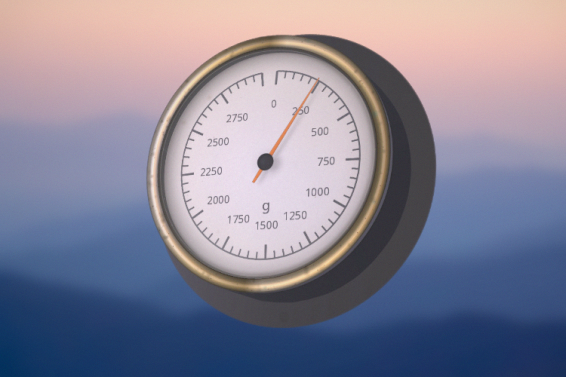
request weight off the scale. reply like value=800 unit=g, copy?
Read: value=250 unit=g
